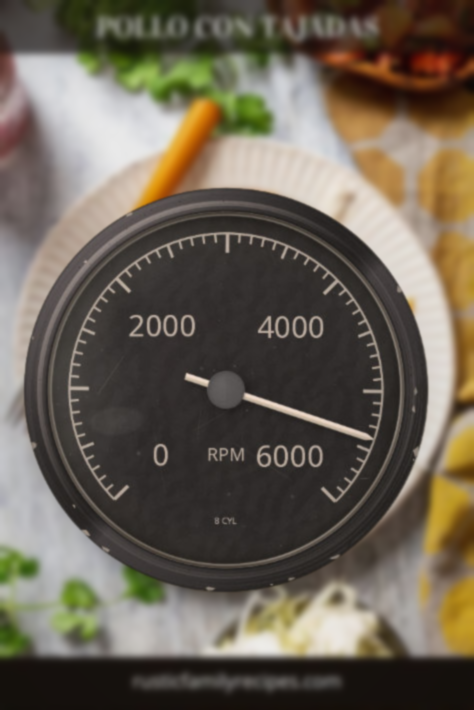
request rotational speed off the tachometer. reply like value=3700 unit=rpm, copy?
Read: value=5400 unit=rpm
